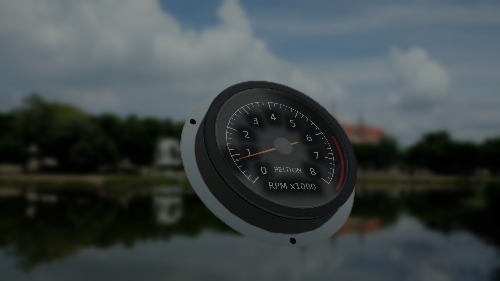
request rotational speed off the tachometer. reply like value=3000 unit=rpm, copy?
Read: value=800 unit=rpm
